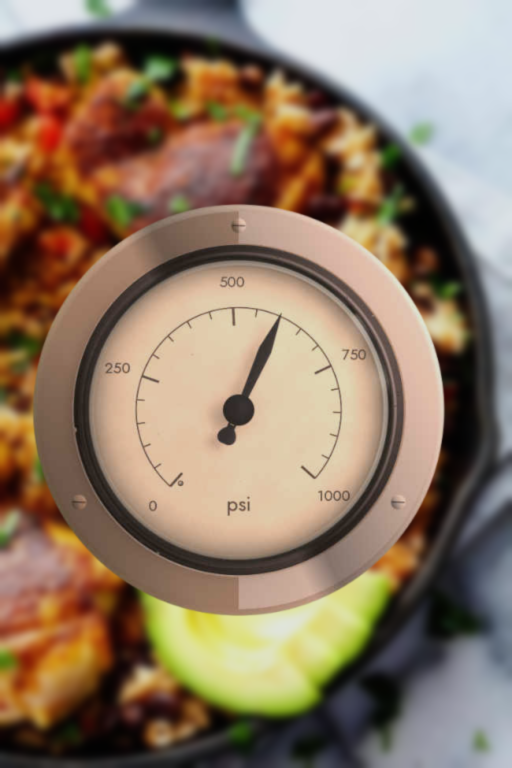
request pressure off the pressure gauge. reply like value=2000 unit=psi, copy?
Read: value=600 unit=psi
